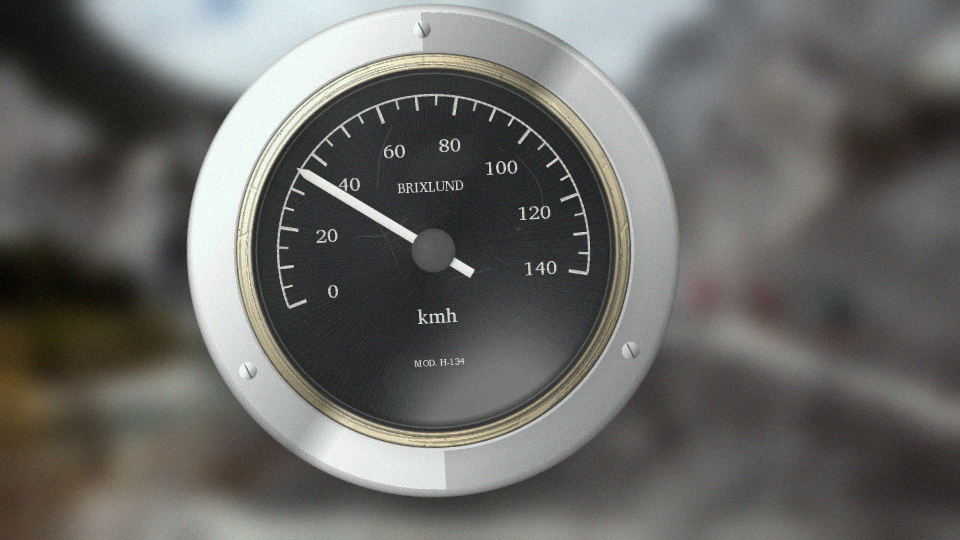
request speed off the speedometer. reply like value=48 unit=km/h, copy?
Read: value=35 unit=km/h
